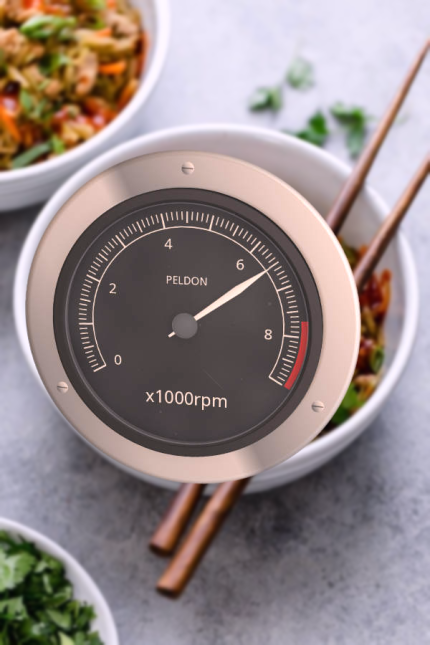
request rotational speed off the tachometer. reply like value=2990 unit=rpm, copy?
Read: value=6500 unit=rpm
